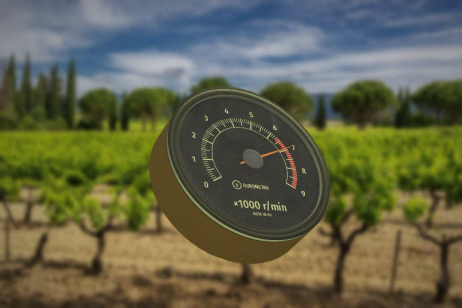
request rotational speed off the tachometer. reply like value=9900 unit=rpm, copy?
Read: value=7000 unit=rpm
